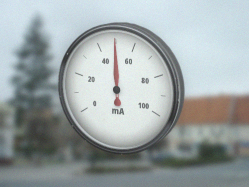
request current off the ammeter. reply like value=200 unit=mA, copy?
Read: value=50 unit=mA
